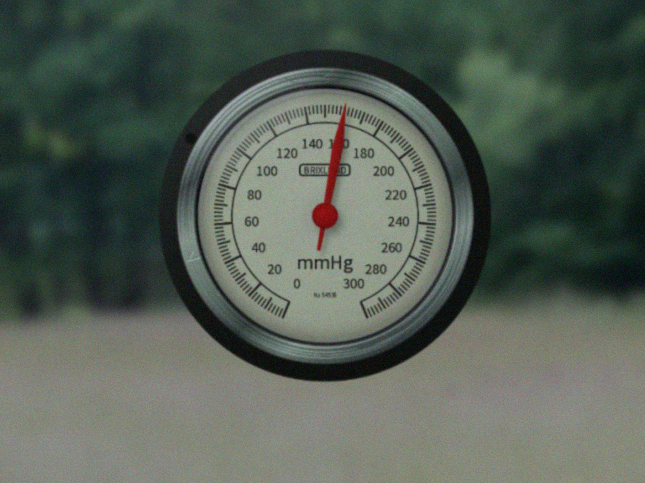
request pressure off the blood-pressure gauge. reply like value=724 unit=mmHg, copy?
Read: value=160 unit=mmHg
